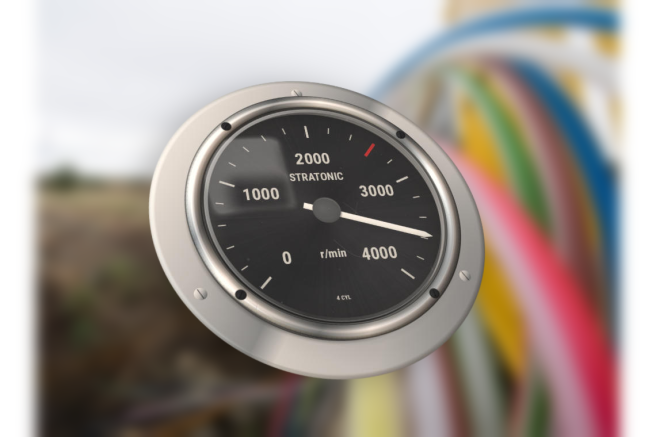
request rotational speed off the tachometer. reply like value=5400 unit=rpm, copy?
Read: value=3600 unit=rpm
